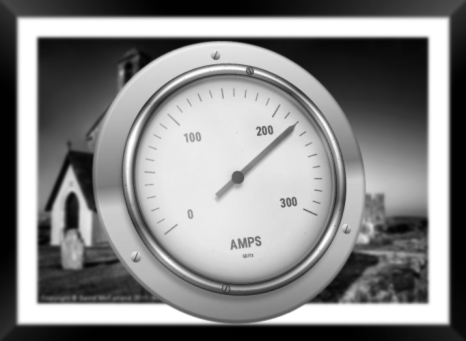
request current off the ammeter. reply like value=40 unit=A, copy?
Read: value=220 unit=A
